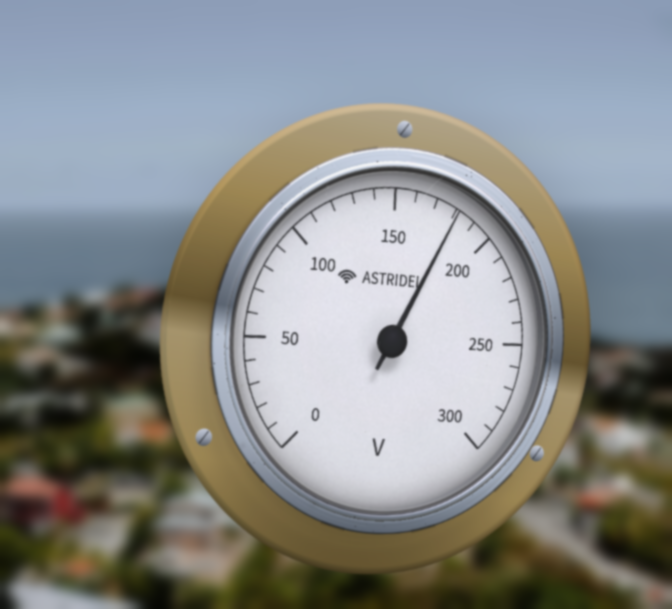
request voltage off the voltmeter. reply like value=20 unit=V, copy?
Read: value=180 unit=V
